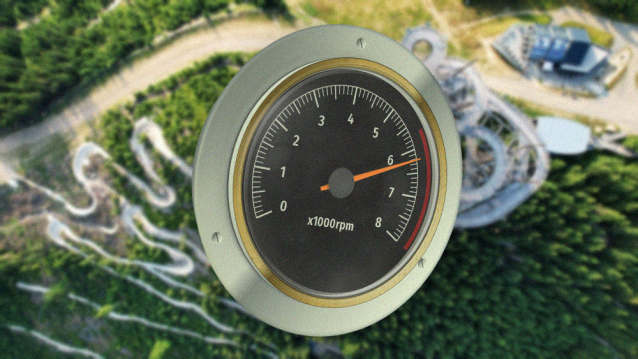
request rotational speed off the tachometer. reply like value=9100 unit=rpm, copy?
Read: value=6200 unit=rpm
